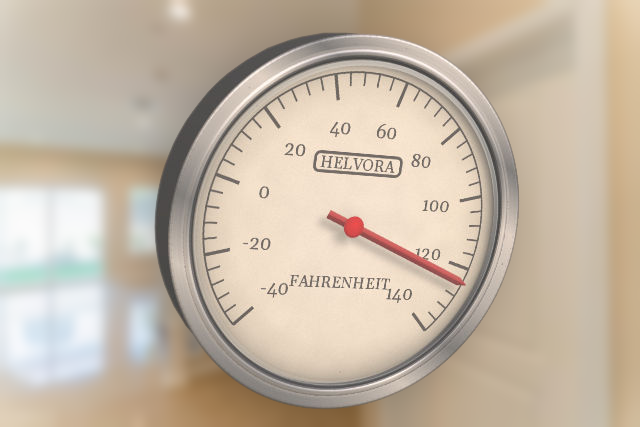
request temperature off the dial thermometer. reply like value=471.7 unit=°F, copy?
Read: value=124 unit=°F
